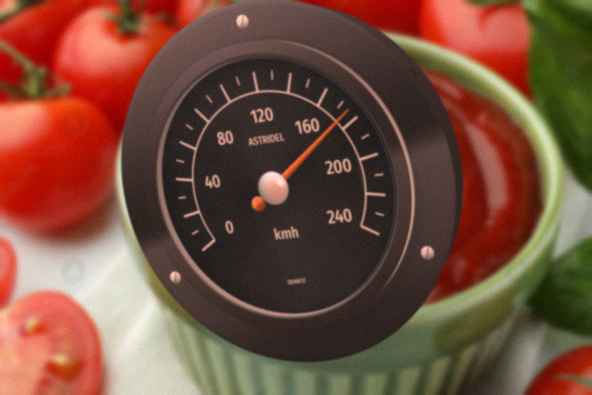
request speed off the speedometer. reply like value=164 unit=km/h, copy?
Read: value=175 unit=km/h
